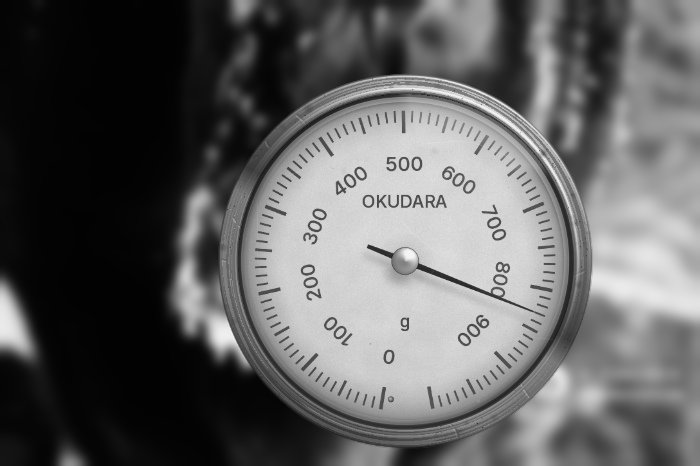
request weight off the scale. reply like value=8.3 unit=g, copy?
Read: value=830 unit=g
